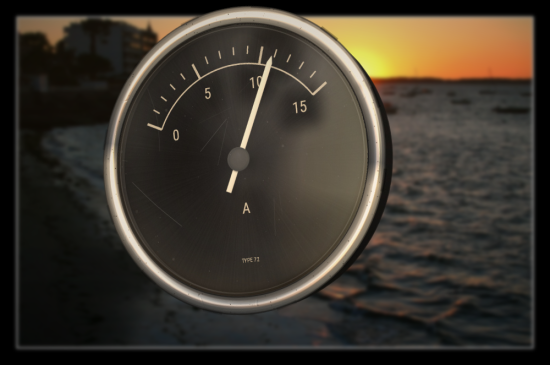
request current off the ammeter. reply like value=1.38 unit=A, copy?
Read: value=11 unit=A
